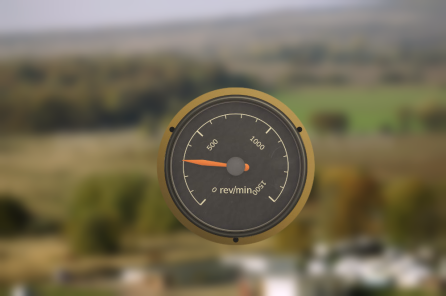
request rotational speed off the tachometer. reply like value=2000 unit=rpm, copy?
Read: value=300 unit=rpm
